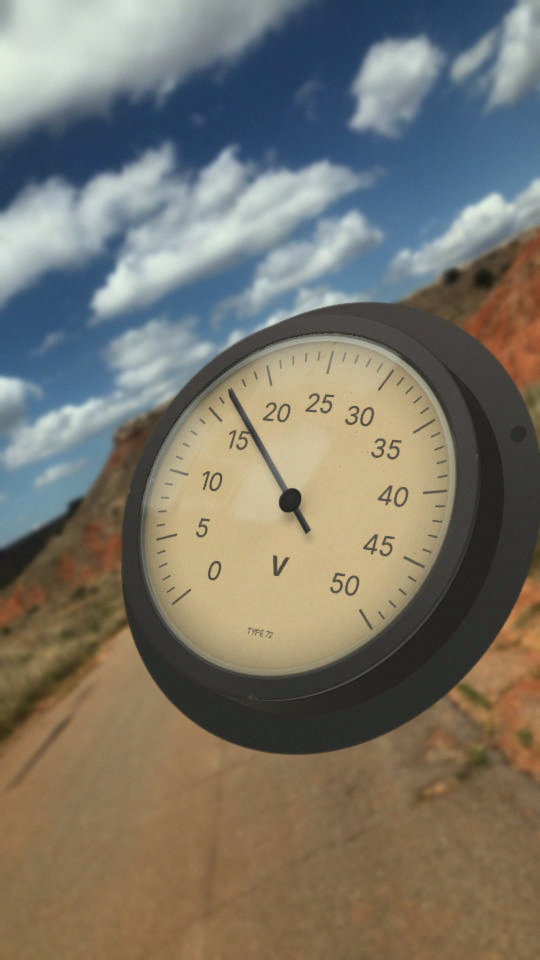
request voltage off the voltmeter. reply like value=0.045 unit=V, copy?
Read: value=17 unit=V
